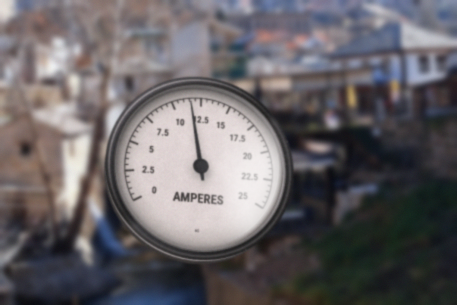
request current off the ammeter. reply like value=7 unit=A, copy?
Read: value=11.5 unit=A
